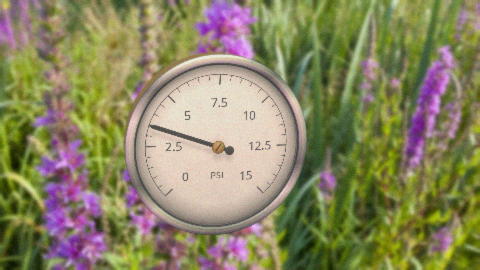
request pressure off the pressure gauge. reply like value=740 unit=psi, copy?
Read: value=3.5 unit=psi
